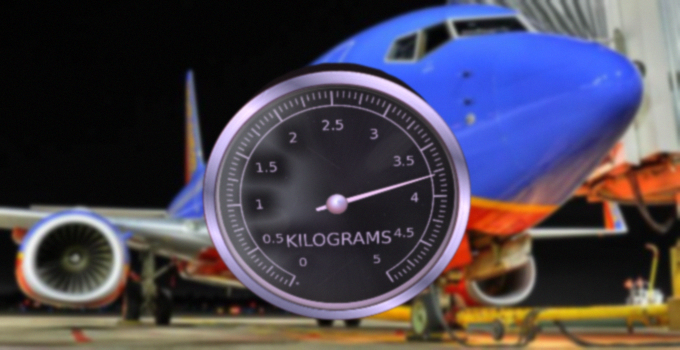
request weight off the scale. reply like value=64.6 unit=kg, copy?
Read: value=3.75 unit=kg
